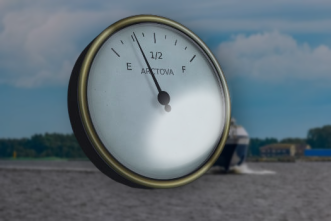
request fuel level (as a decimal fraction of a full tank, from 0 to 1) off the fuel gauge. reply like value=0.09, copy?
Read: value=0.25
